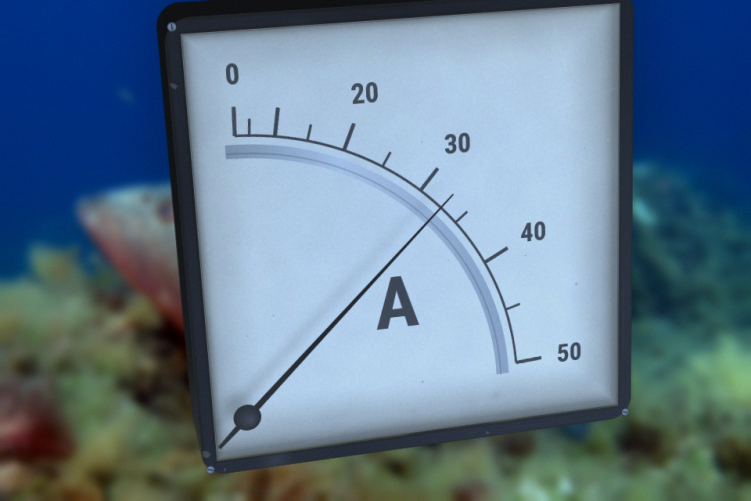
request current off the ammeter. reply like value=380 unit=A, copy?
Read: value=32.5 unit=A
